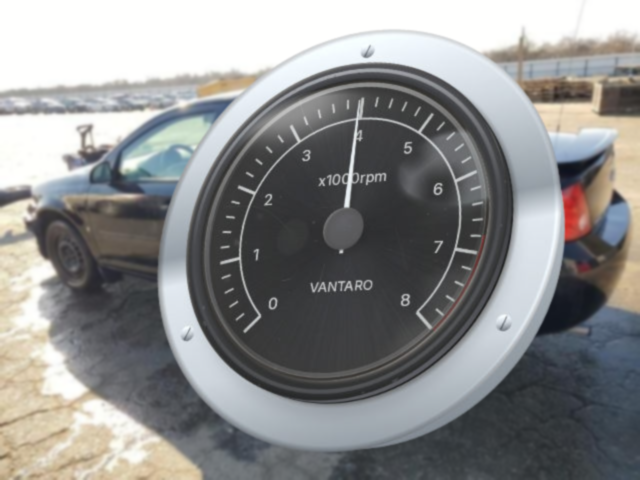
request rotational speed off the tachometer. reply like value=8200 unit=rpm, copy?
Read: value=4000 unit=rpm
